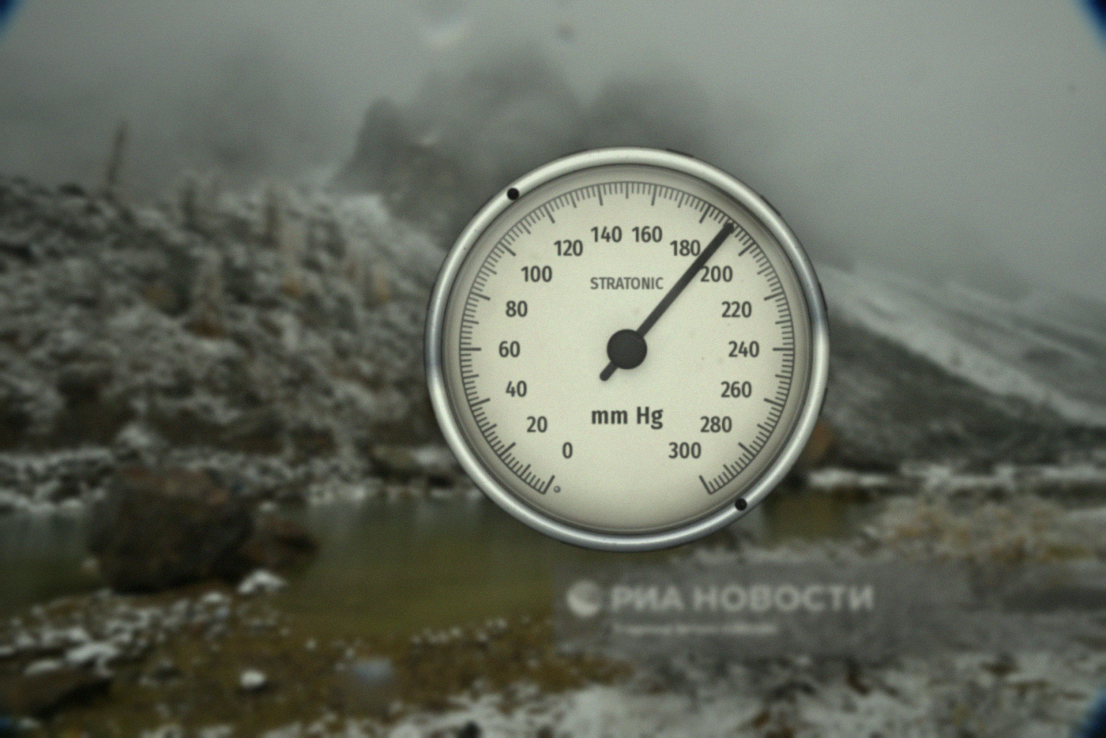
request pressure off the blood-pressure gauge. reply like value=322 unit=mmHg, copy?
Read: value=190 unit=mmHg
